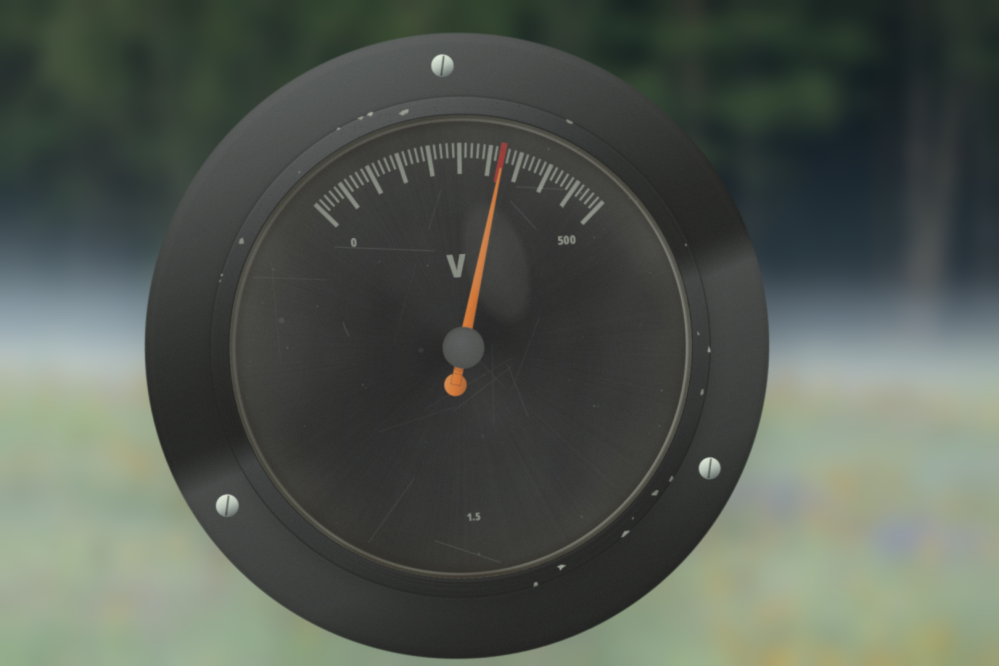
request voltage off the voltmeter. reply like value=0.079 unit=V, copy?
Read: value=320 unit=V
